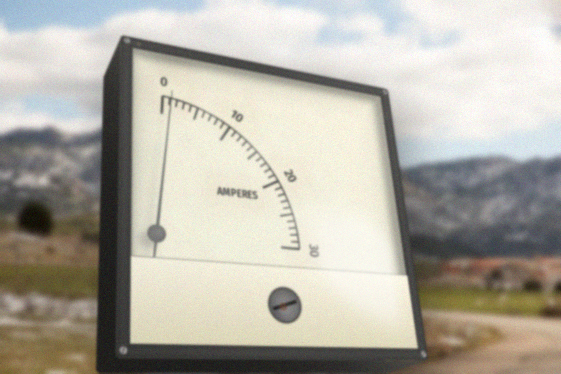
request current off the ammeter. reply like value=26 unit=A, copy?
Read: value=1 unit=A
